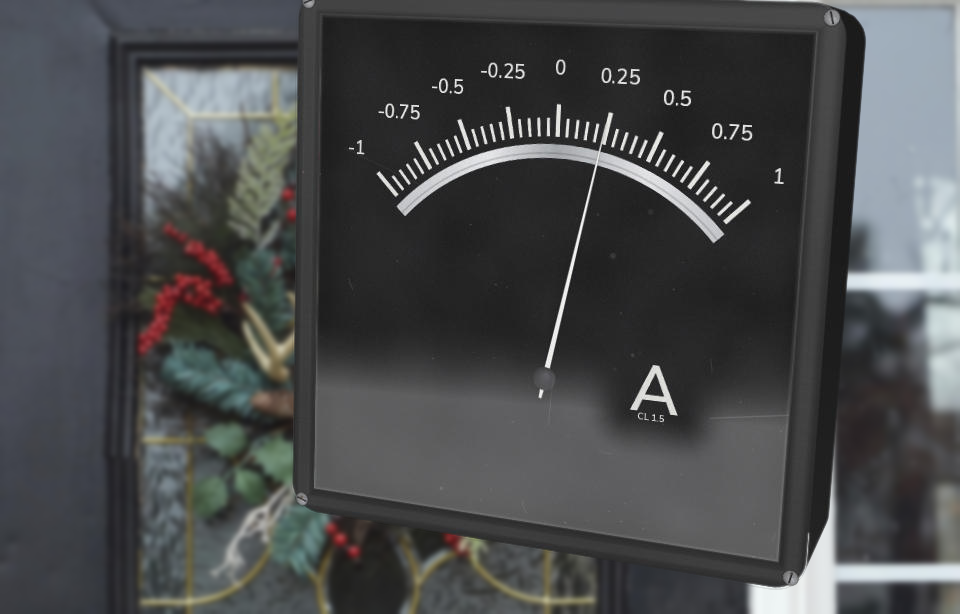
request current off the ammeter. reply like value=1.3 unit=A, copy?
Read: value=0.25 unit=A
